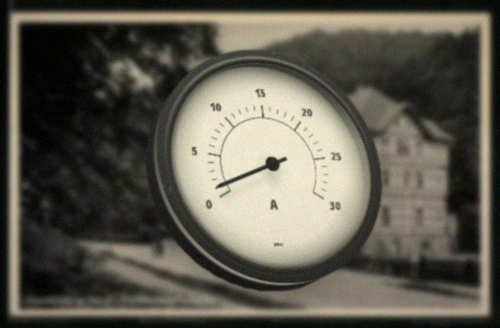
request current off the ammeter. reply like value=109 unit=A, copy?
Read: value=1 unit=A
